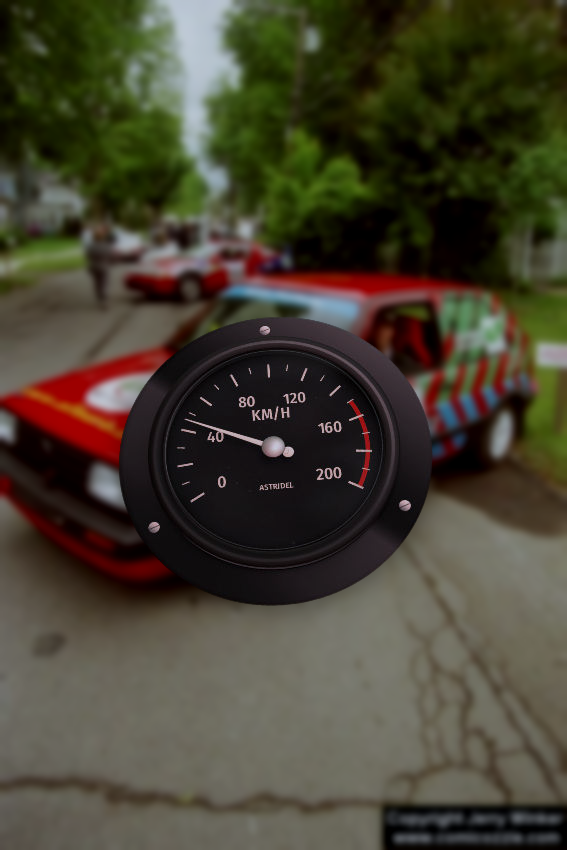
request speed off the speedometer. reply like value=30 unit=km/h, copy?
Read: value=45 unit=km/h
